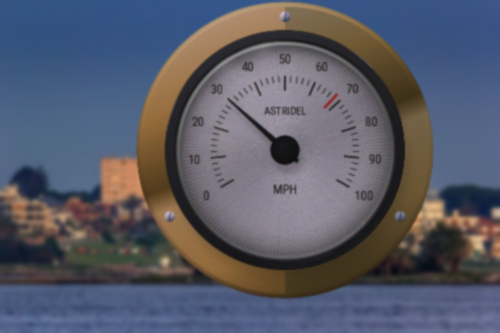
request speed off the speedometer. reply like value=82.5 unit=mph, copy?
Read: value=30 unit=mph
